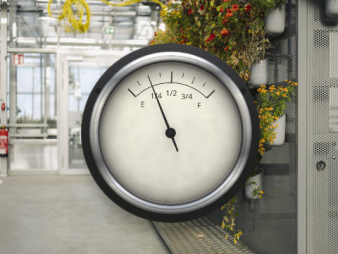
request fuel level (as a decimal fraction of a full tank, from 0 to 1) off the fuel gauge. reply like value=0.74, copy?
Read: value=0.25
